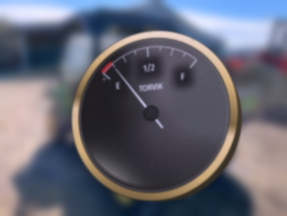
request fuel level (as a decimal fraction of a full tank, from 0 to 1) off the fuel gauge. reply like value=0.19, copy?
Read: value=0.125
